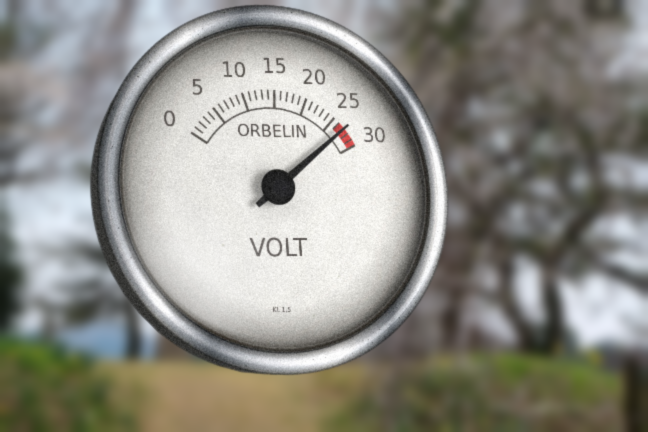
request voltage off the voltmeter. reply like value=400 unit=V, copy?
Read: value=27 unit=V
